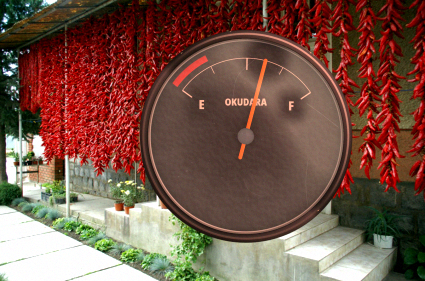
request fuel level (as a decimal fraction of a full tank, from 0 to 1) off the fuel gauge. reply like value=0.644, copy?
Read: value=0.625
